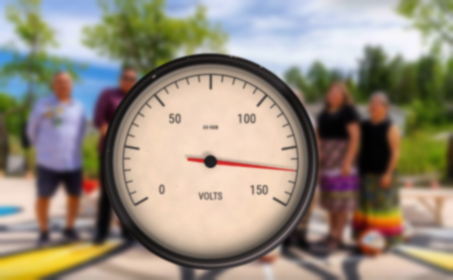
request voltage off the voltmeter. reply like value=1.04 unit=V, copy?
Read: value=135 unit=V
